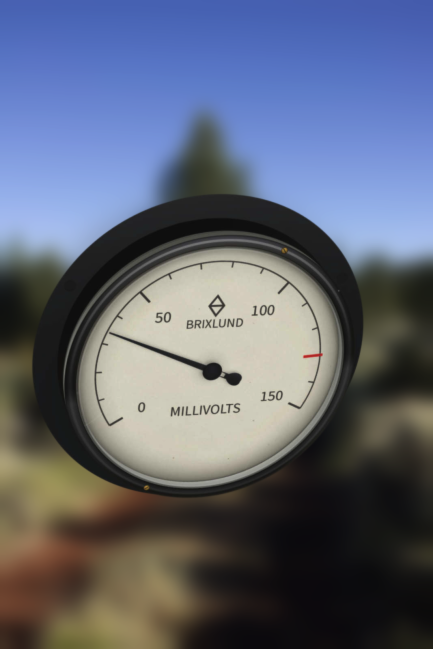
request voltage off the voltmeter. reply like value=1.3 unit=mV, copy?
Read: value=35 unit=mV
